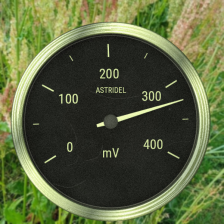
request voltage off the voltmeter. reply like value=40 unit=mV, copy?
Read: value=325 unit=mV
